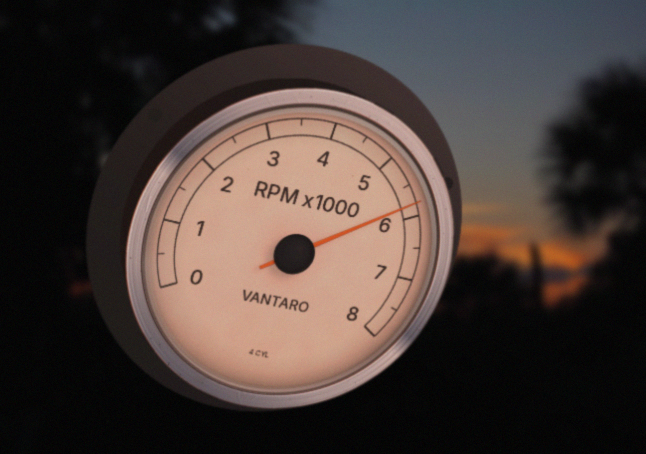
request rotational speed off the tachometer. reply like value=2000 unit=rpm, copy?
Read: value=5750 unit=rpm
